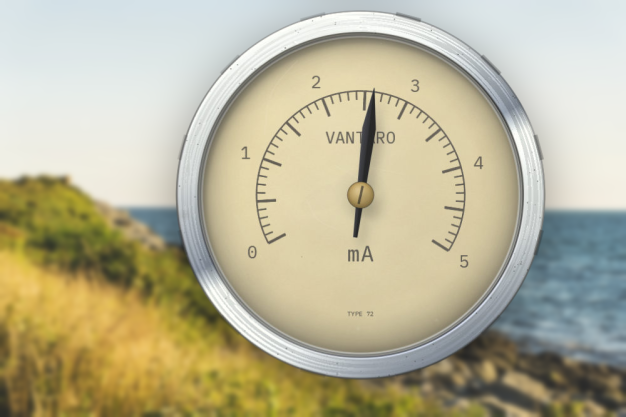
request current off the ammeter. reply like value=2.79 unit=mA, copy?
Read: value=2.6 unit=mA
